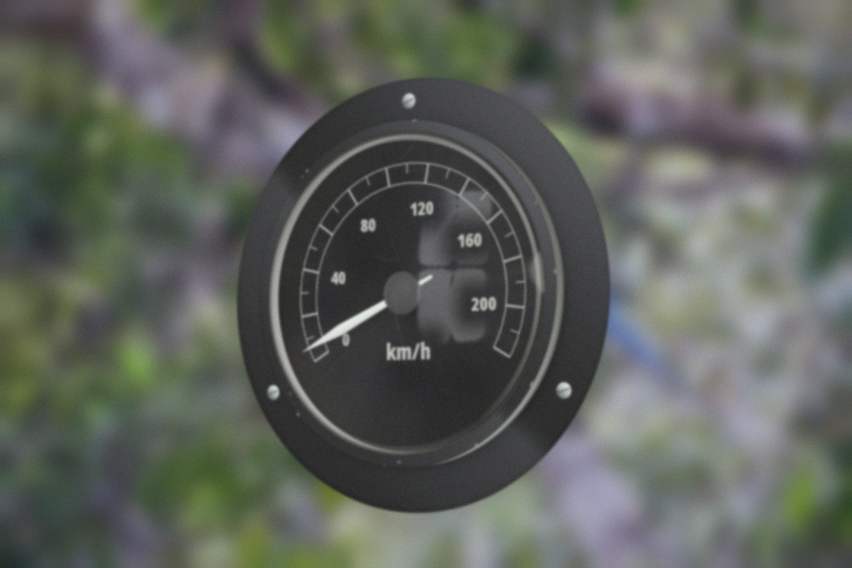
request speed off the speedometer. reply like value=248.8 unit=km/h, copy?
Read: value=5 unit=km/h
